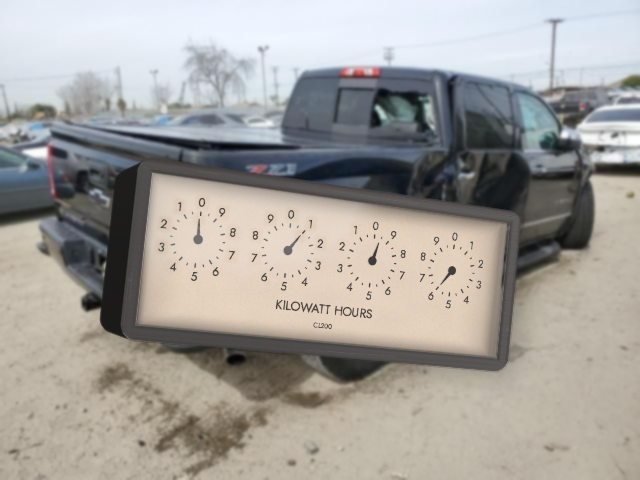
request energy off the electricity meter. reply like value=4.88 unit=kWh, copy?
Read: value=96 unit=kWh
